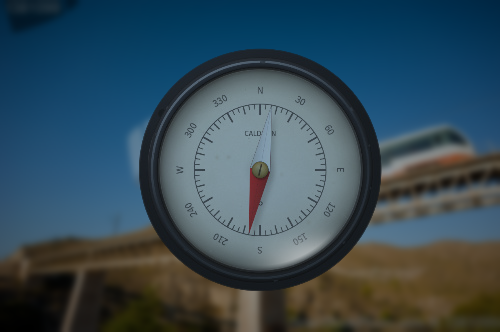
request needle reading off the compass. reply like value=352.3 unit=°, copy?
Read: value=190 unit=°
